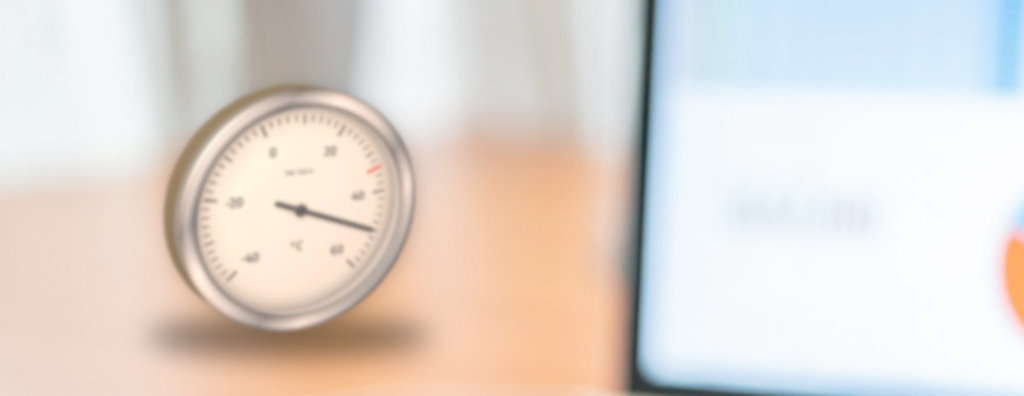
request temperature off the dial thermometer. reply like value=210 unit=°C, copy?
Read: value=50 unit=°C
